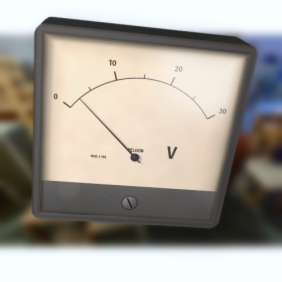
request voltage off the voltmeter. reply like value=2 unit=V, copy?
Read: value=2.5 unit=V
